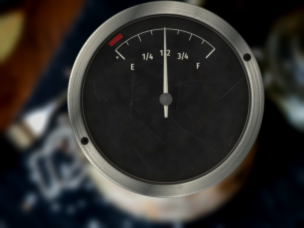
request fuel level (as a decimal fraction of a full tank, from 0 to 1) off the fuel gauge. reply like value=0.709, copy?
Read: value=0.5
